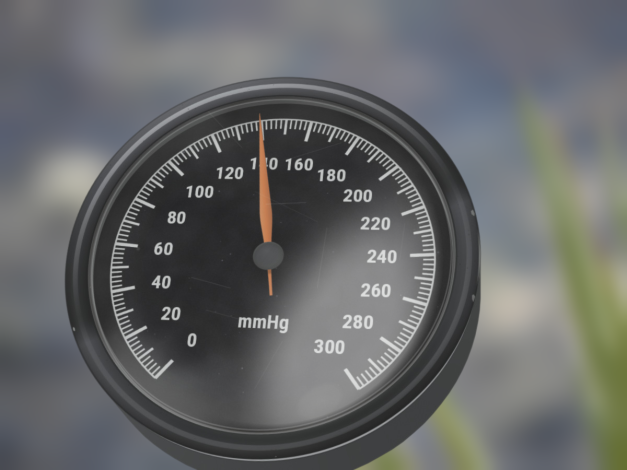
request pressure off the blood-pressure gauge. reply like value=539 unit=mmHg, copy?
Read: value=140 unit=mmHg
